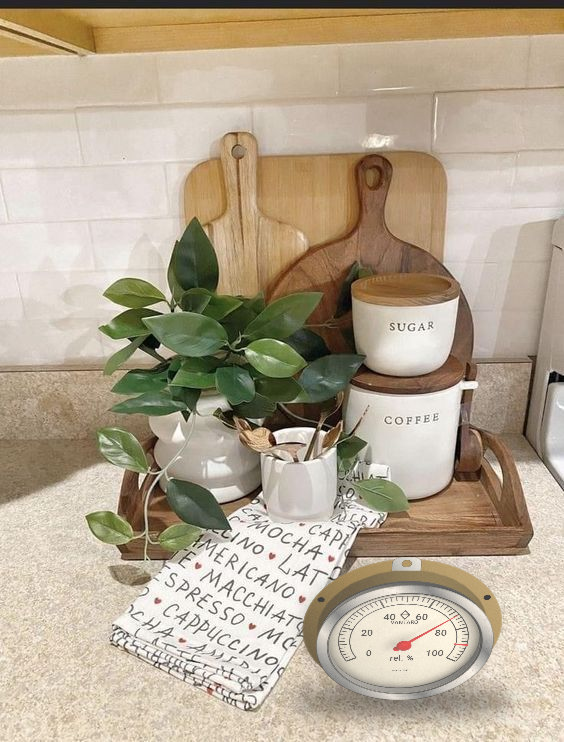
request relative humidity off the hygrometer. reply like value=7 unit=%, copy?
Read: value=70 unit=%
